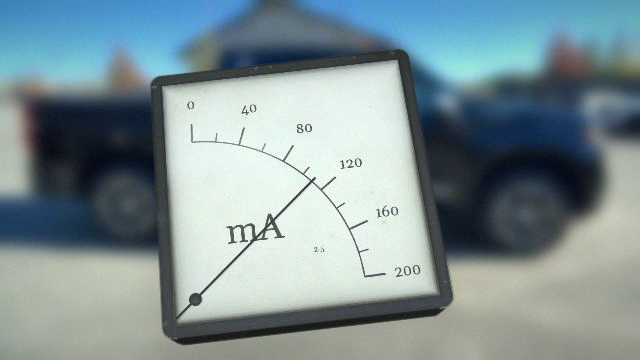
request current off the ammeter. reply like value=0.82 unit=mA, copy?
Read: value=110 unit=mA
